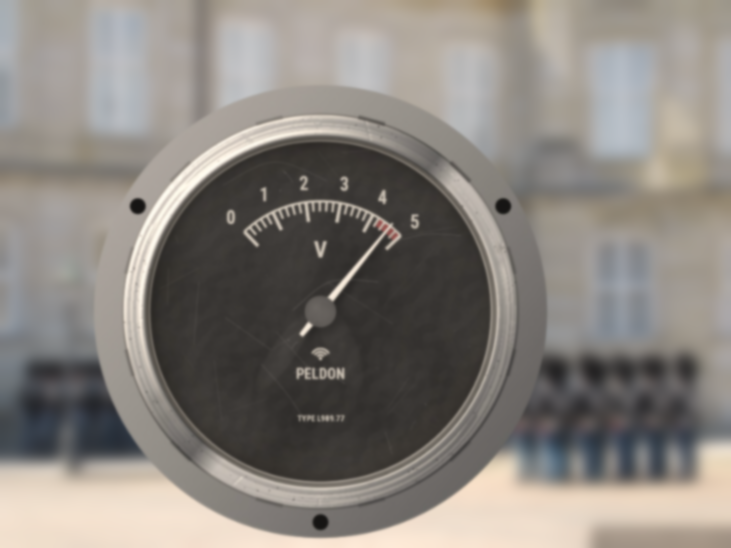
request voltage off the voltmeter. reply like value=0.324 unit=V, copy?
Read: value=4.6 unit=V
